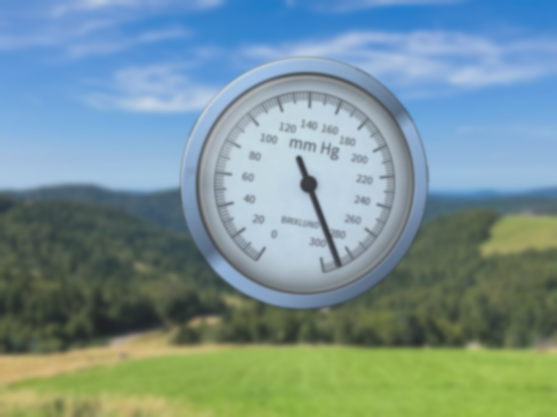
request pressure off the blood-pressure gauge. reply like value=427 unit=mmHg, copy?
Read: value=290 unit=mmHg
